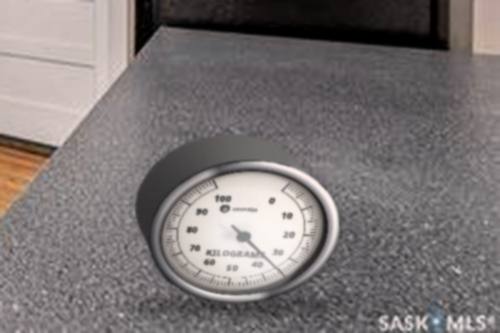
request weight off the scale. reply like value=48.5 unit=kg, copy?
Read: value=35 unit=kg
